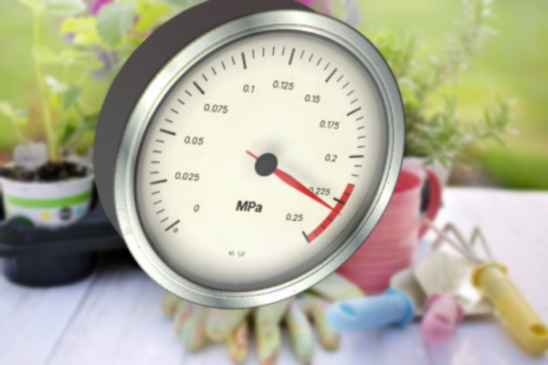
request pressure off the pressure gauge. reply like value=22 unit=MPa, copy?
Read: value=0.23 unit=MPa
